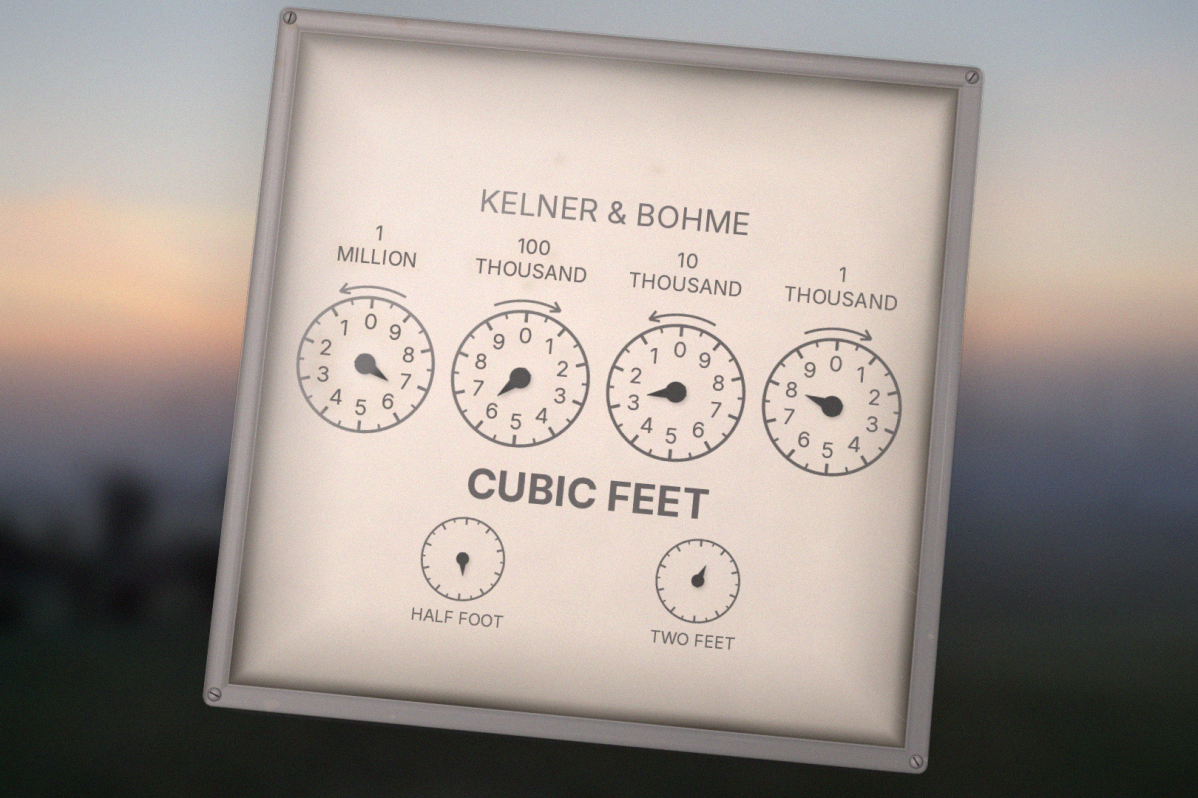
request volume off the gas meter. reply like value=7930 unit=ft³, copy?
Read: value=662800 unit=ft³
